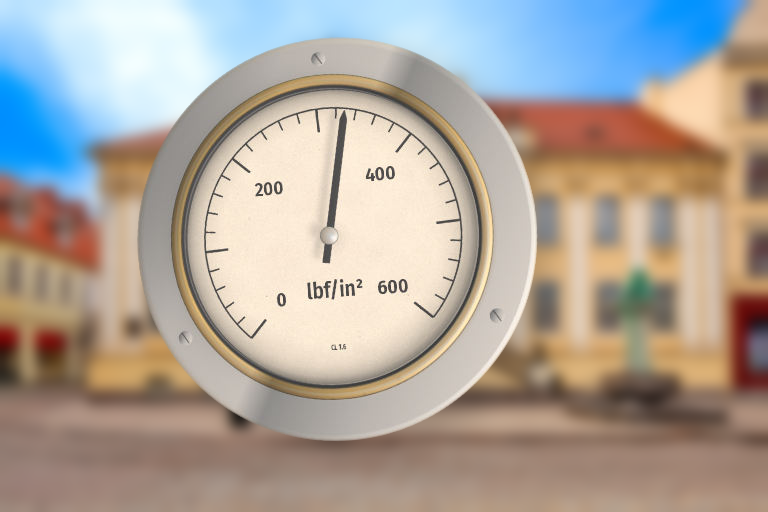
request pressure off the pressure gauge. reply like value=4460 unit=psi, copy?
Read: value=330 unit=psi
